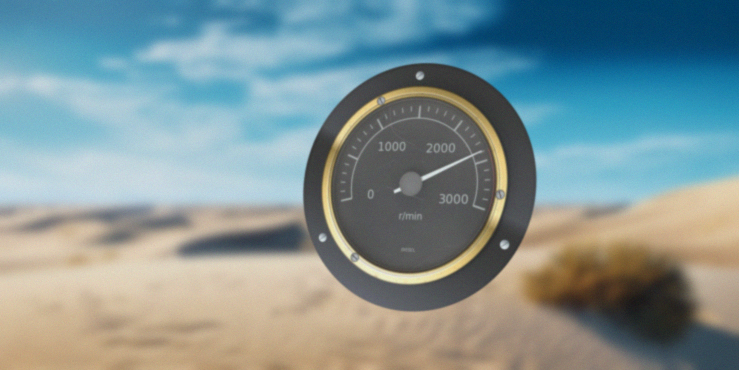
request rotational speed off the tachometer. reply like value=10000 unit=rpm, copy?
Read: value=2400 unit=rpm
